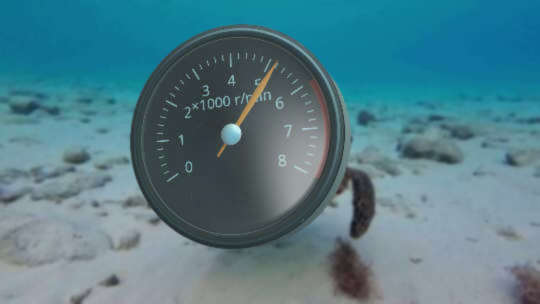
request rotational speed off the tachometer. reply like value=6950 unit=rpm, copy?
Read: value=5200 unit=rpm
